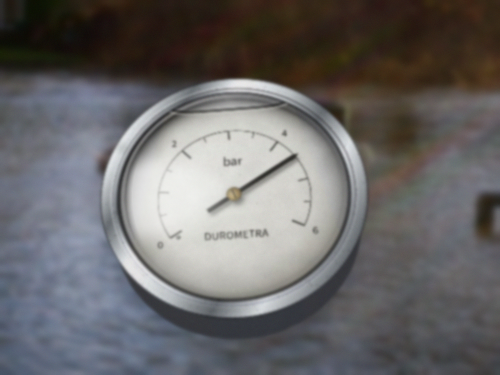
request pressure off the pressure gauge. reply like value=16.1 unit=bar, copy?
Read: value=4.5 unit=bar
